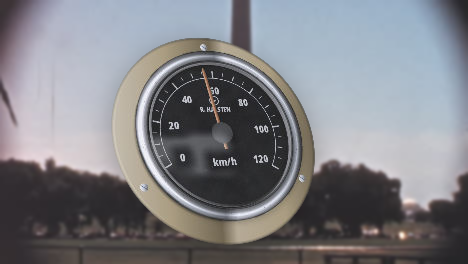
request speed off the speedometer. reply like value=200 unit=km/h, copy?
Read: value=55 unit=km/h
